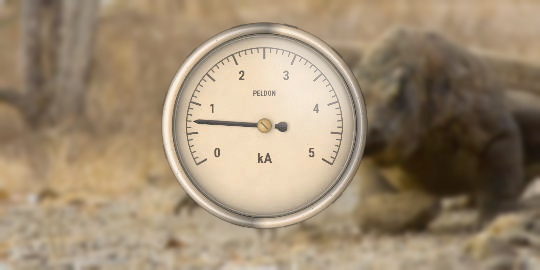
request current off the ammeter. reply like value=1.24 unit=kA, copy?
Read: value=0.7 unit=kA
